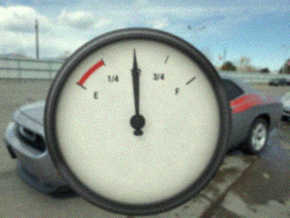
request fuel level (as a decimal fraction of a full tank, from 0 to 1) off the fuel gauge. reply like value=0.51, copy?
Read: value=0.5
